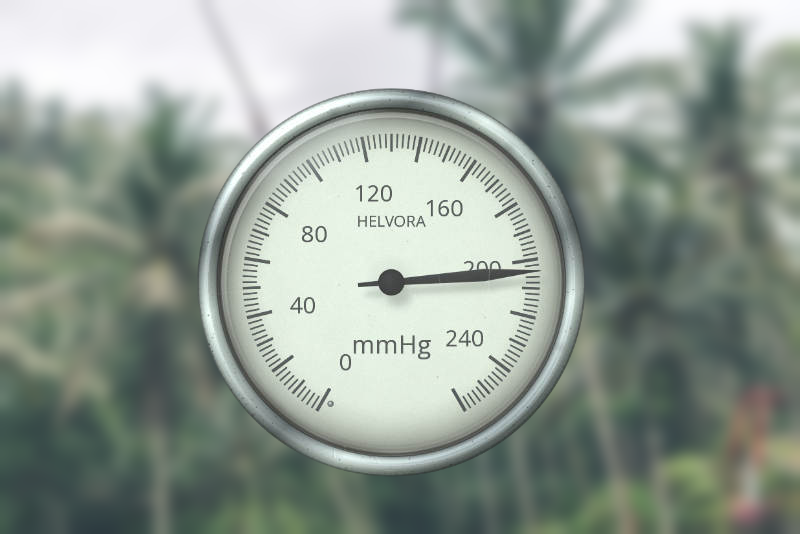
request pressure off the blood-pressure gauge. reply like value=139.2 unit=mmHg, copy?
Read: value=204 unit=mmHg
